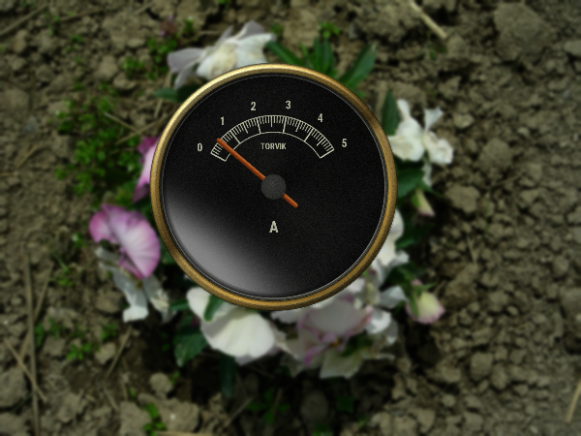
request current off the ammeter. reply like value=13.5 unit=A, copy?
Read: value=0.5 unit=A
